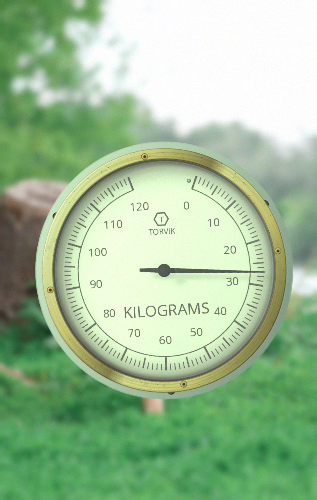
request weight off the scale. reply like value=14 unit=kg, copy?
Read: value=27 unit=kg
